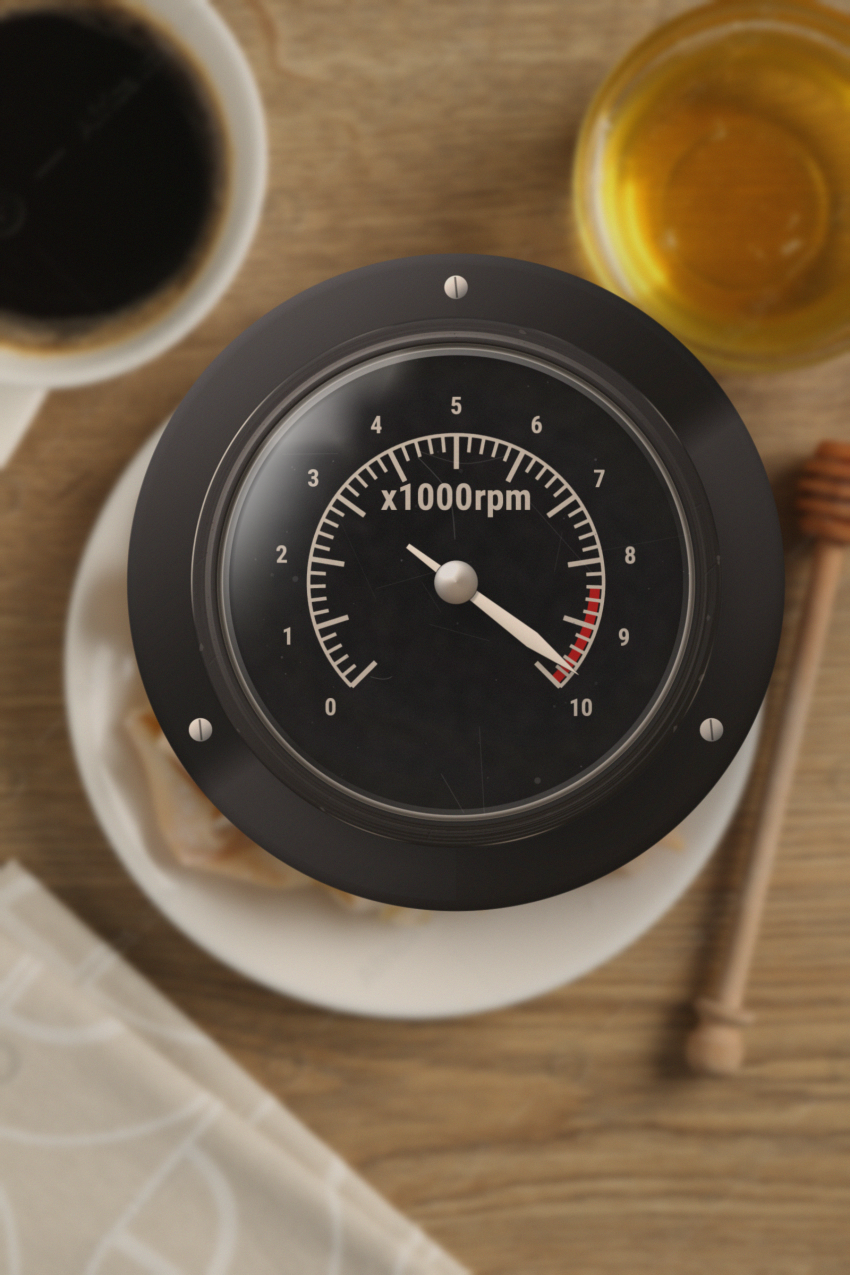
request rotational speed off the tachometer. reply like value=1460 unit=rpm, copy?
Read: value=9700 unit=rpm
